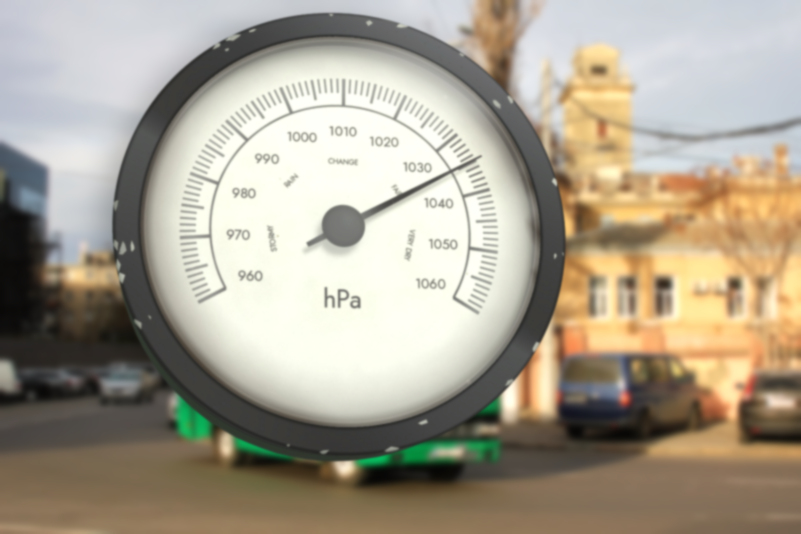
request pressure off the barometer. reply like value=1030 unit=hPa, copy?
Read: value=1035 unit=hPa
